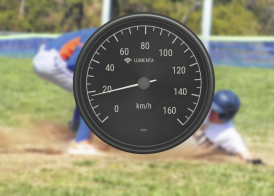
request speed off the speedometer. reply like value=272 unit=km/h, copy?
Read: value=17.5 unit=km/h
